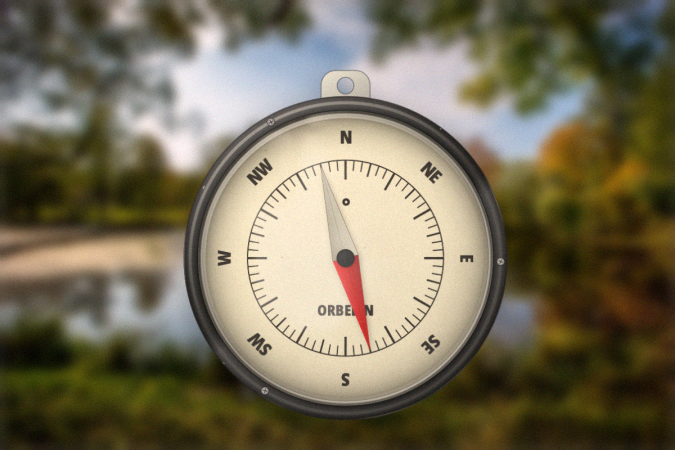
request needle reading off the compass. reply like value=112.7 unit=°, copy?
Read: value=165 unit=°
